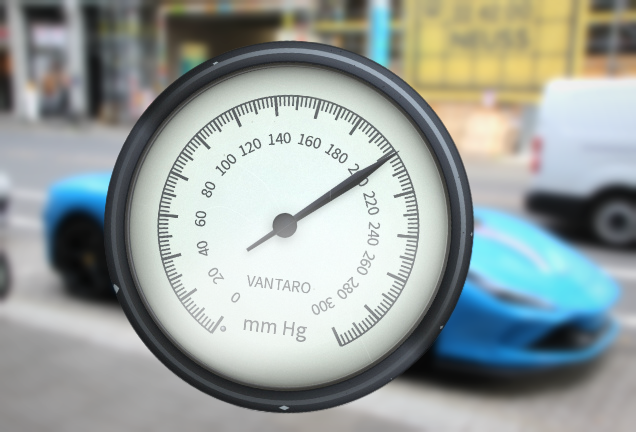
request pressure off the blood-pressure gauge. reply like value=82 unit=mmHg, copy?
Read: value=202 unit=mmHg
